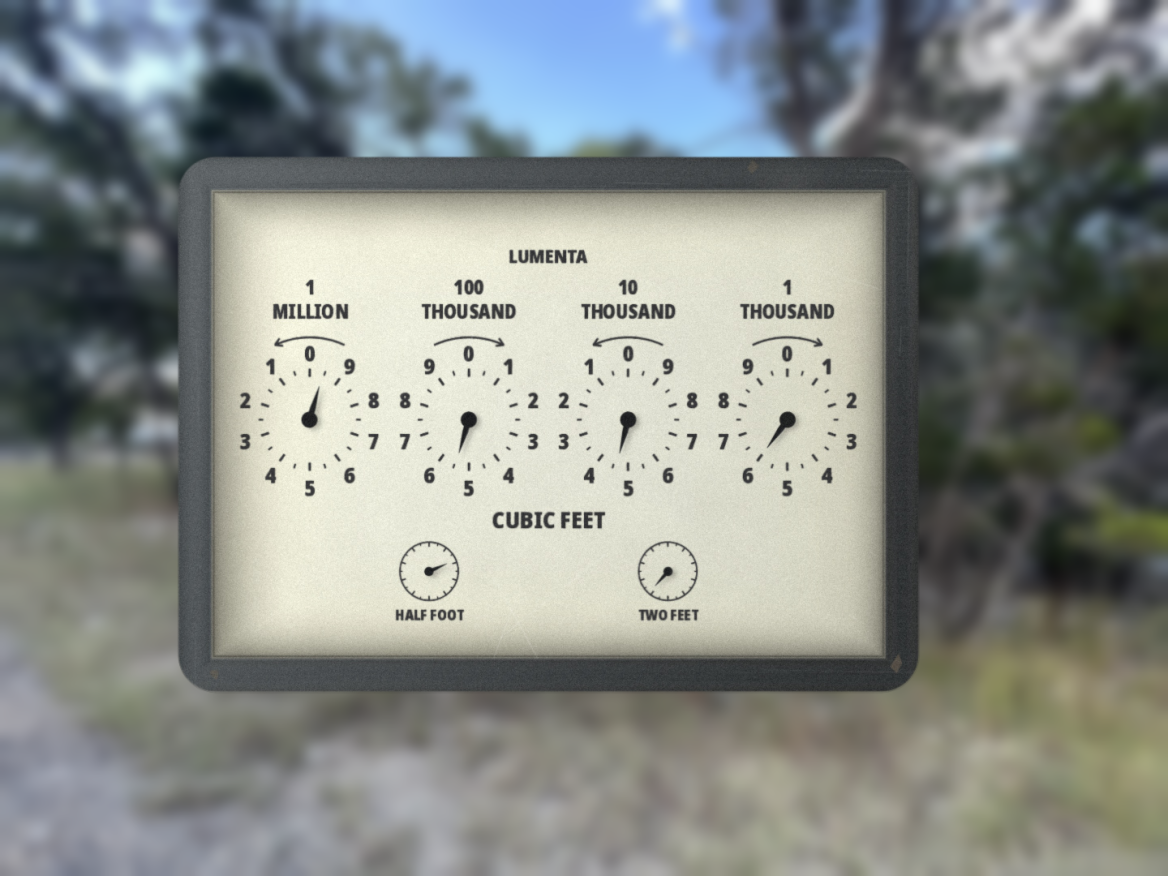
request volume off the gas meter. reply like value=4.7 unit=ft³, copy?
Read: value=954600 unit=ft³
